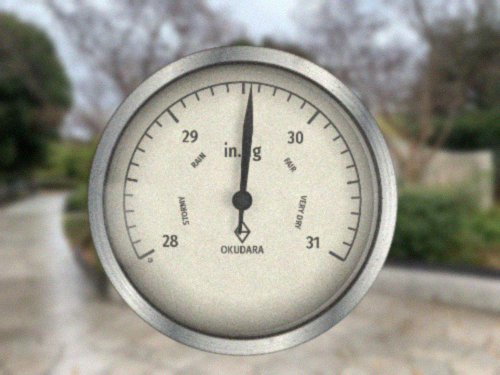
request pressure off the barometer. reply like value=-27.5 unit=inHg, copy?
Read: value=29.55 unit=inHg
